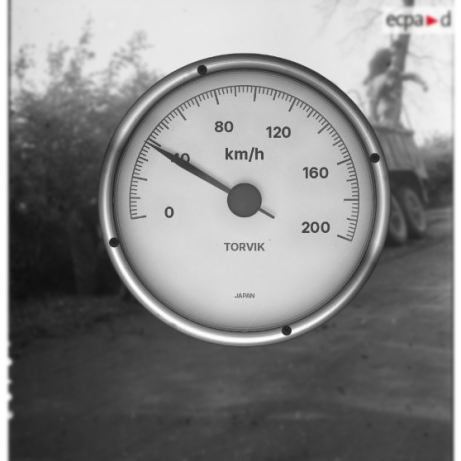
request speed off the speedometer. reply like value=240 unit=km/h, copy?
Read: value=38 unit=km/h
